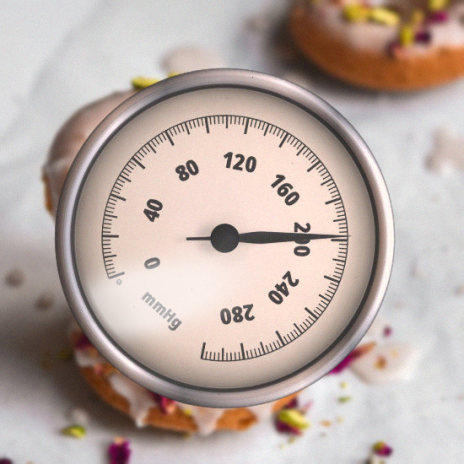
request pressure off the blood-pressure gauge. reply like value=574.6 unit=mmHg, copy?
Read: value=198 unit=mmHg
